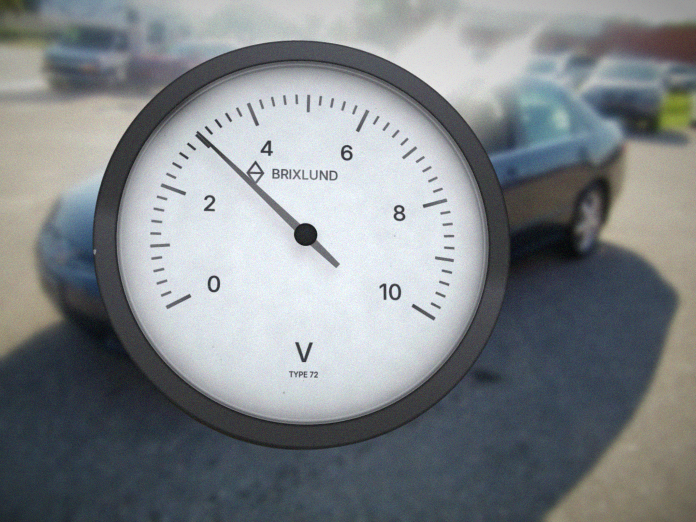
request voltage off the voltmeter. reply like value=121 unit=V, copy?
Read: value=3 unit=V
